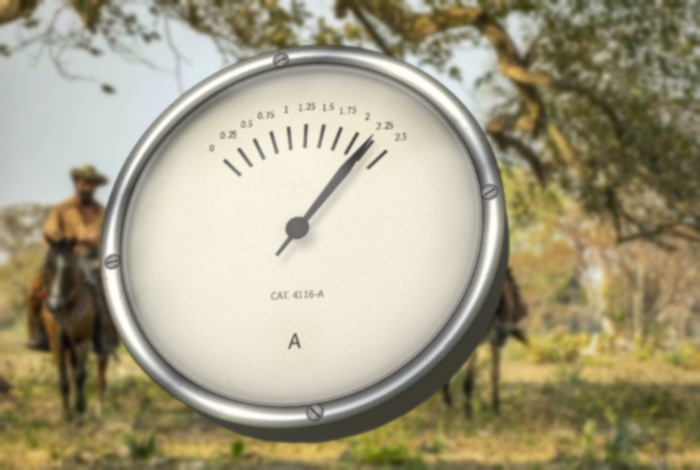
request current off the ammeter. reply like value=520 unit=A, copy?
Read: value=2.25 unit=A
